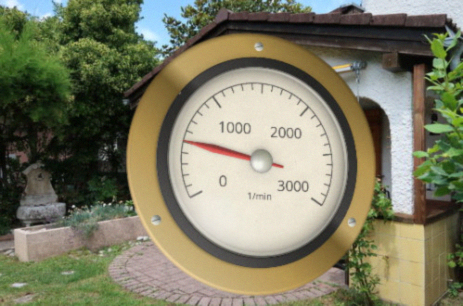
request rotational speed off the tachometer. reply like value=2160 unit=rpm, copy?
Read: value=500 unit=rpm
